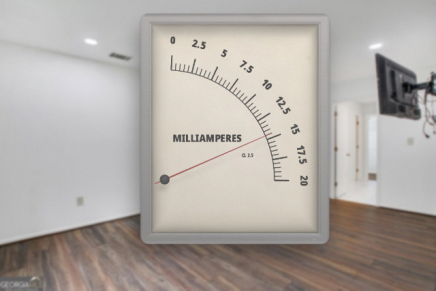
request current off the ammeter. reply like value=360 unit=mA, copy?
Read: value=14.5 unit=mA
